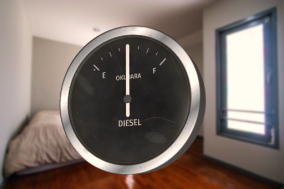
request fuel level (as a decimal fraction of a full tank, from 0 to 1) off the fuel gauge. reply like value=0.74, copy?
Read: value=0.5
